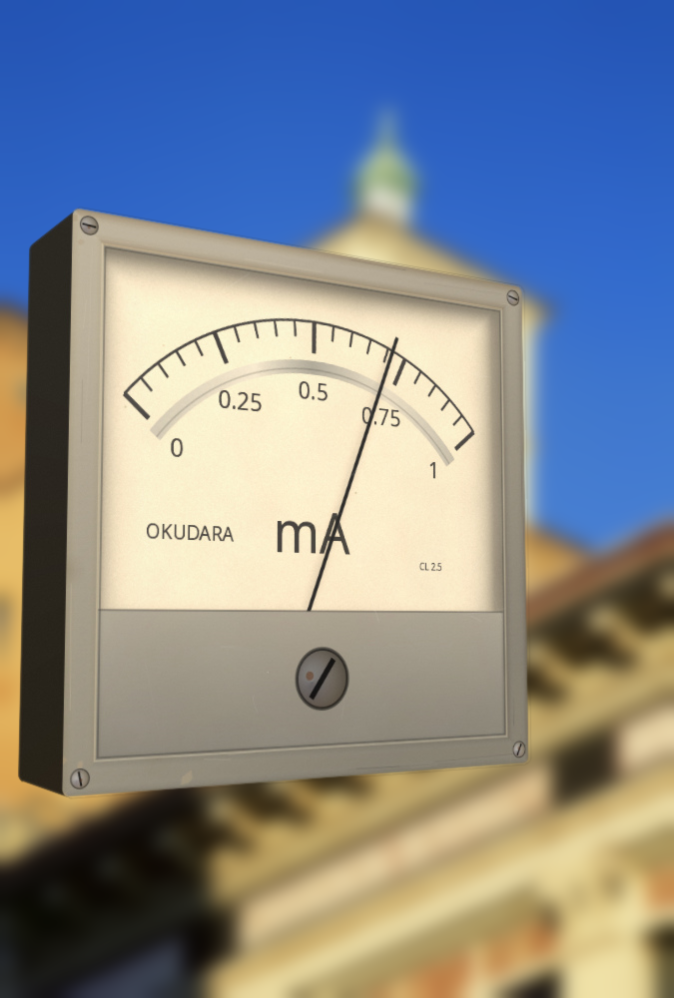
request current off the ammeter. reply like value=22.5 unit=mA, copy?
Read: value=0.7 unit=mA
